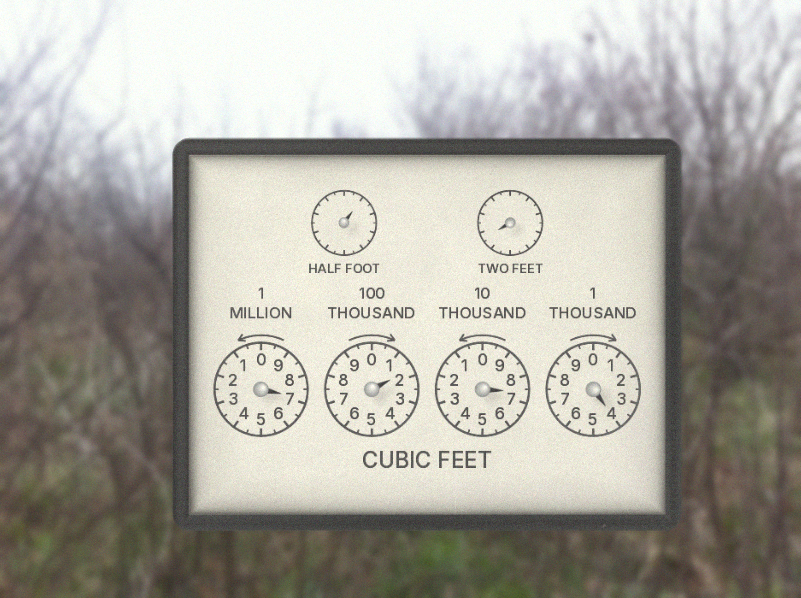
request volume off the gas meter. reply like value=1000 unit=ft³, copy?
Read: value=717400 unit=ft³
